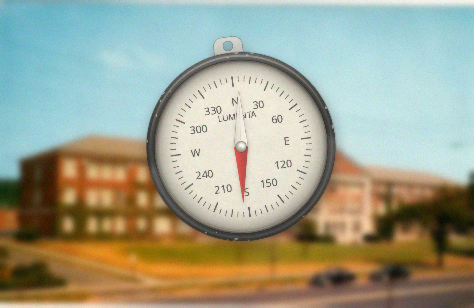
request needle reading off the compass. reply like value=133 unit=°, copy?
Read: value=185 unit=°
